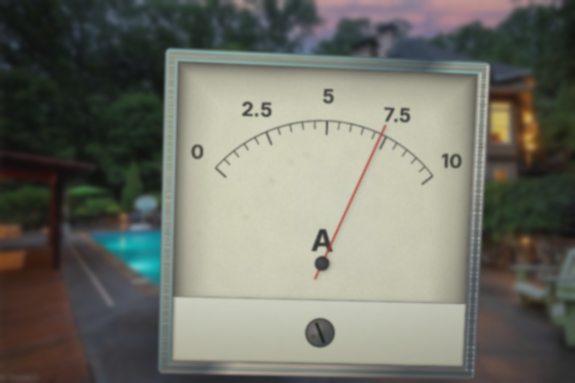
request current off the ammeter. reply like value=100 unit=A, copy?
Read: value=7.25 unit=A
